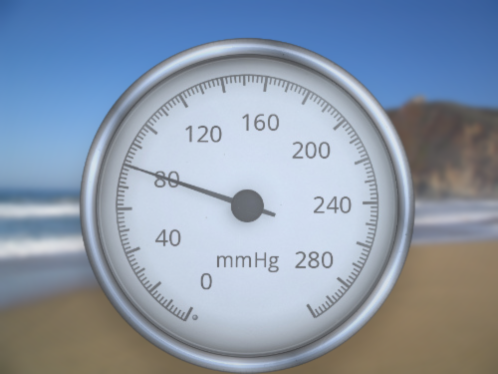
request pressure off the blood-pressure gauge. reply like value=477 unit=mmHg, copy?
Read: value=80 unit=mmHg
